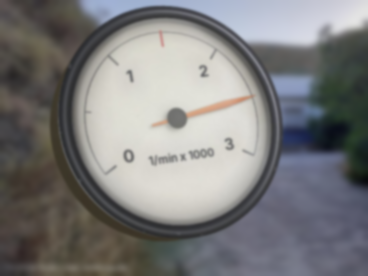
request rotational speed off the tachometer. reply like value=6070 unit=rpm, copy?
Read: value=2500 unit=rpm
